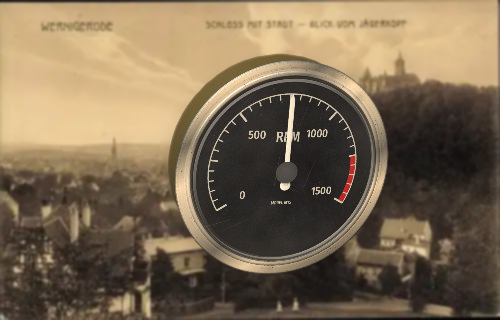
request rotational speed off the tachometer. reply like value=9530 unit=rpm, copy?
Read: value=750 unit=rpm
